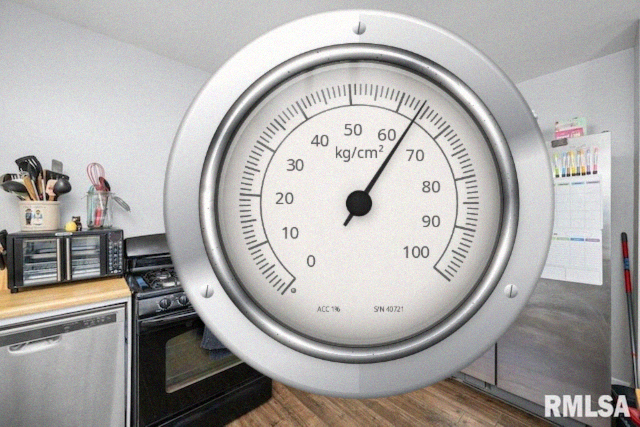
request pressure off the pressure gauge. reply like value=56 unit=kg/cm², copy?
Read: value=64 unit=kg/cm²
